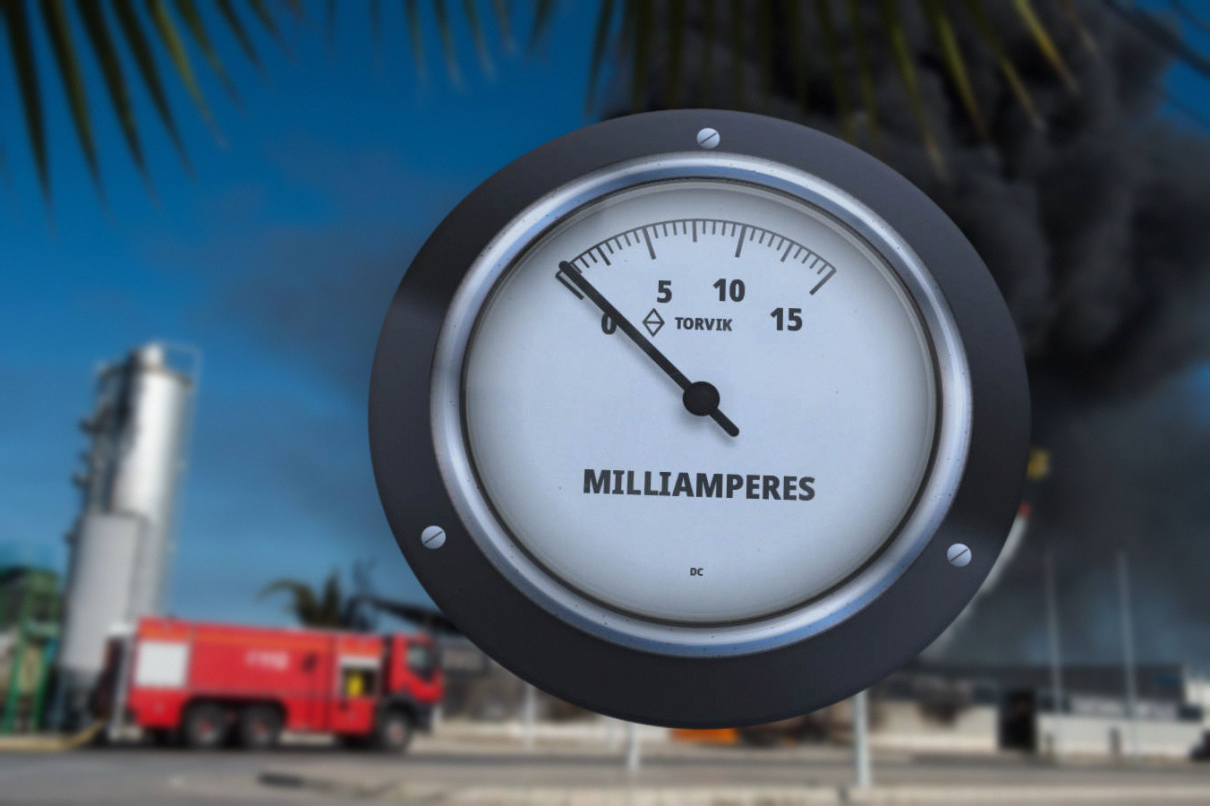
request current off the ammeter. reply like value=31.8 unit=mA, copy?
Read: value=0.5 unit=mA
